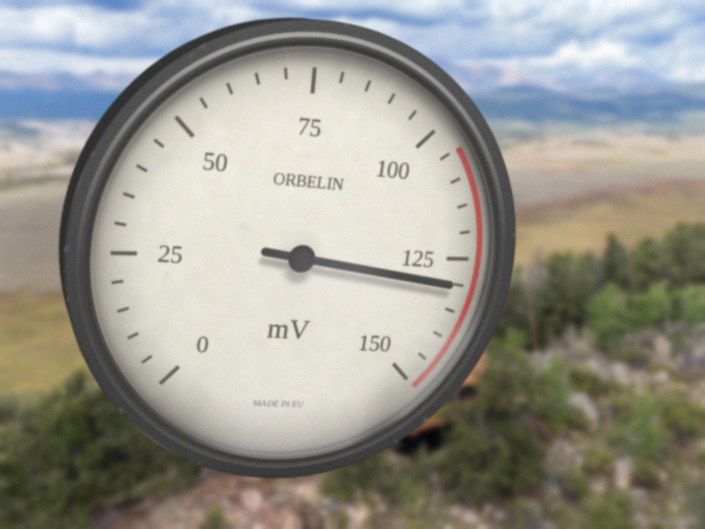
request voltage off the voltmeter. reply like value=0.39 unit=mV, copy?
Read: value=130 unit=mV
